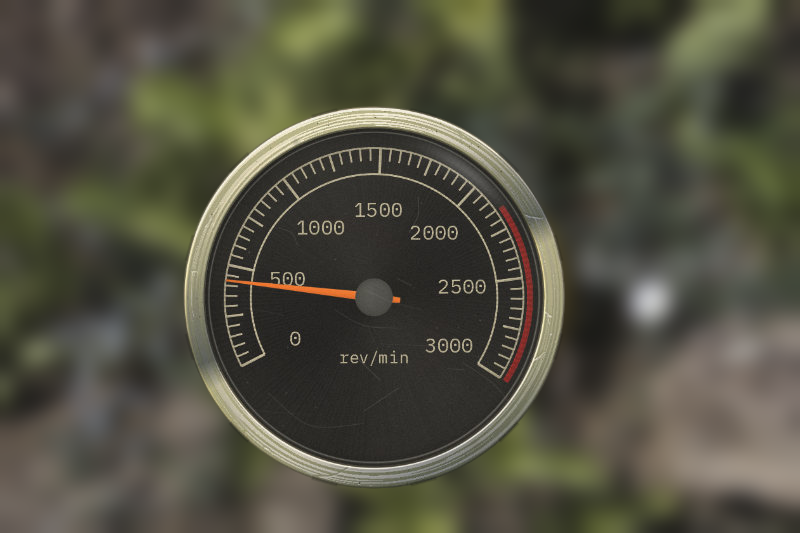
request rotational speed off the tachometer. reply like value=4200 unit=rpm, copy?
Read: value=425 unit=rpm
